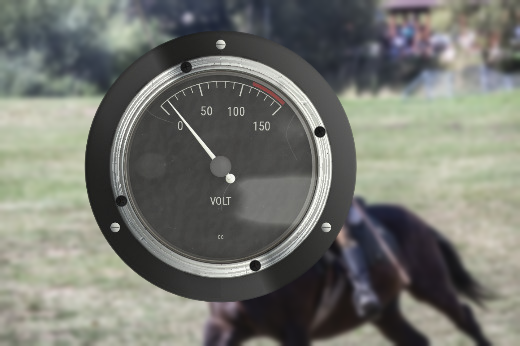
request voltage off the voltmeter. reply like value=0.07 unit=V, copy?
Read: value=10 unit=V
